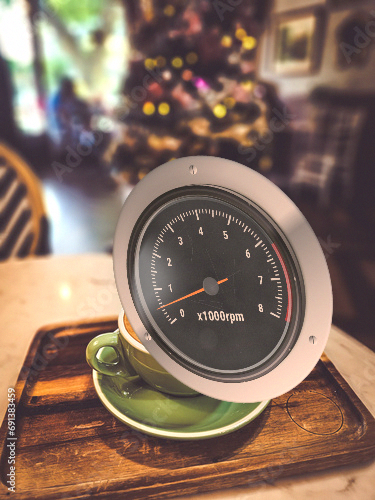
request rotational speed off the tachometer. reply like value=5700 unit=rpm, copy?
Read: value=500 unit=rpm
